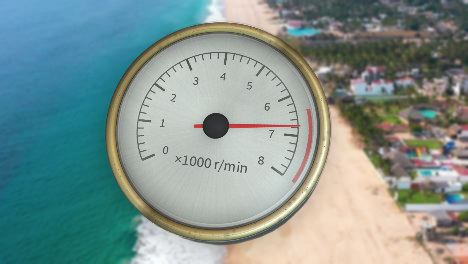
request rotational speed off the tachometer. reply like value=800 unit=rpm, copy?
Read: value=6800 unit=rpm
